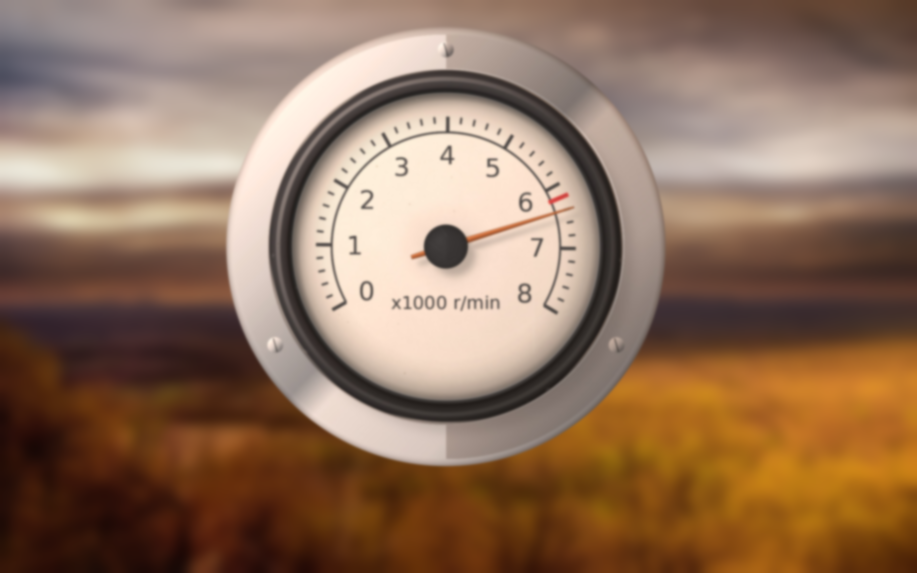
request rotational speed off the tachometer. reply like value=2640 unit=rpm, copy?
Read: value=6400 unit=rpm
